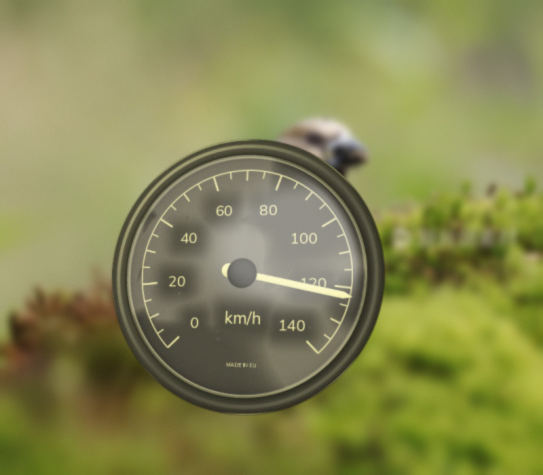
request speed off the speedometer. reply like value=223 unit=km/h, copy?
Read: value=122.5 unit=km/h
